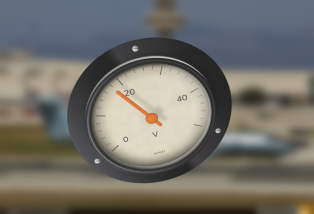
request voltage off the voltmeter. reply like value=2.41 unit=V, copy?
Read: value=18 unit=V
